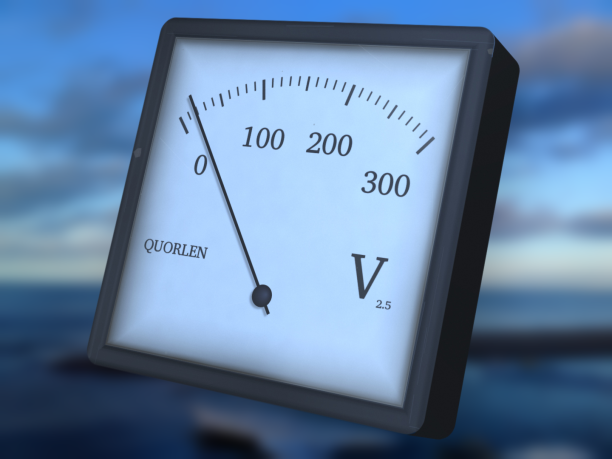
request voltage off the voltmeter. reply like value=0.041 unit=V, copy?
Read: value=20 unit=V
